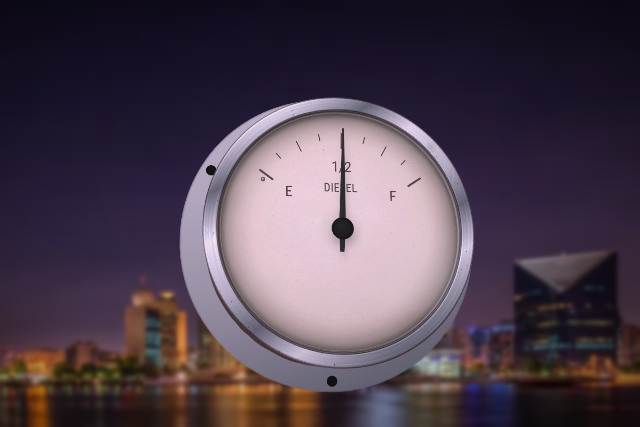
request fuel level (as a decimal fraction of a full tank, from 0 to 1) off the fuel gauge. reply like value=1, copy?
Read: value=0.5
